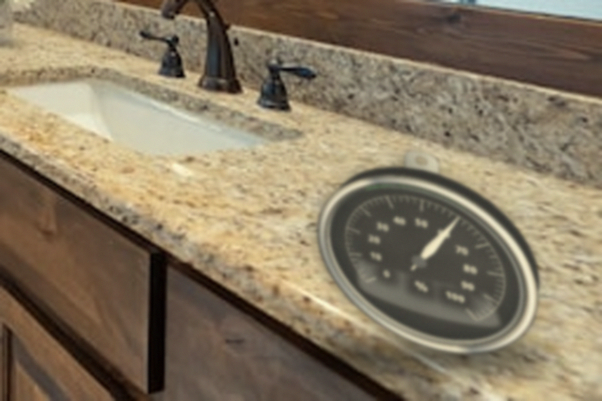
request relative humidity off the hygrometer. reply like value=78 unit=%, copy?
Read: value=60 unit=%
